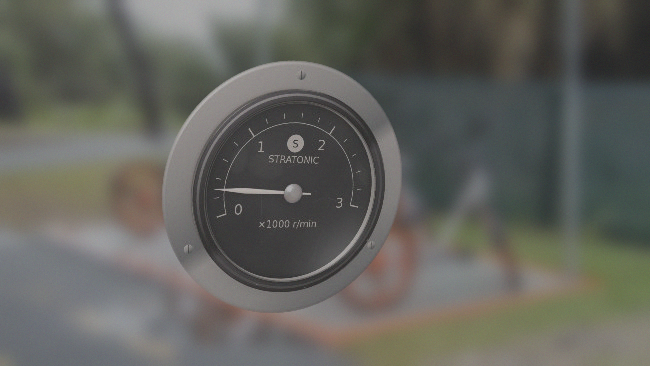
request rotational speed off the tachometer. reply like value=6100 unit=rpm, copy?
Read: value=300 unit=rpm
